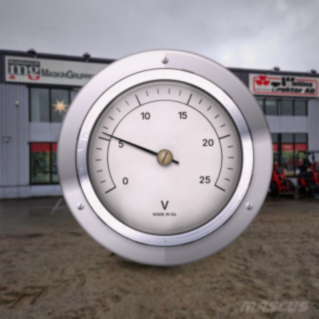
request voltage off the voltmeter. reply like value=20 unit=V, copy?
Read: value=5.5 unit=V
